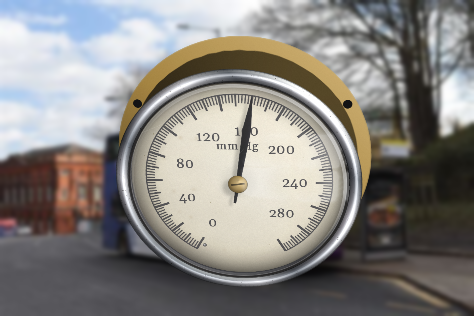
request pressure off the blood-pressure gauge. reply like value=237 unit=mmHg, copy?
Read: value=160 unit=mmHg
